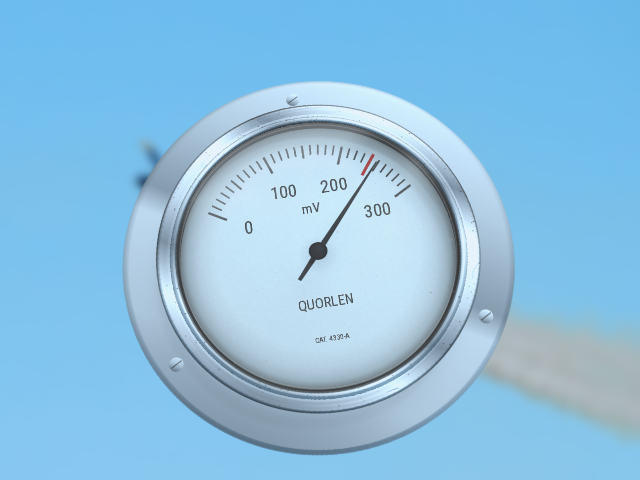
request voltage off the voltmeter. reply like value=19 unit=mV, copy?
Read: value=250 unit=mV
